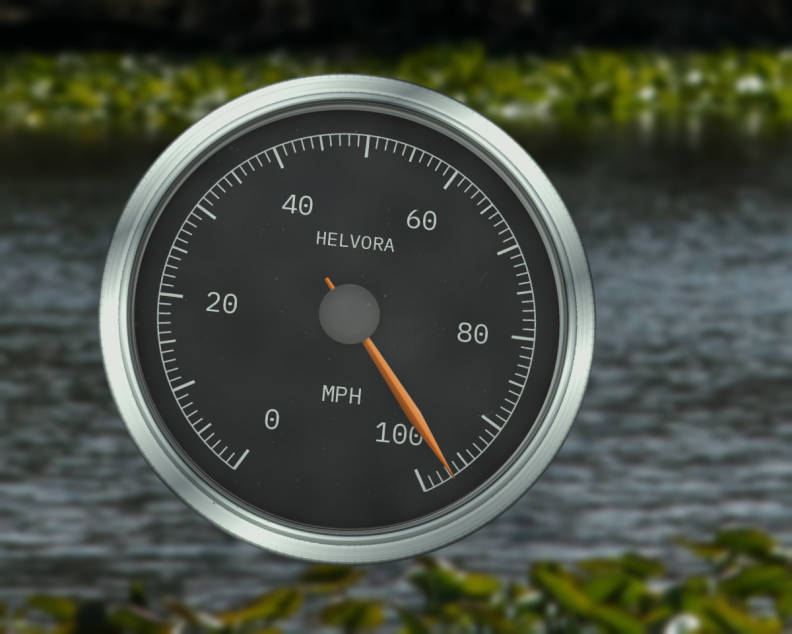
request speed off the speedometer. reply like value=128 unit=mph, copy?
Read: value=97 unit=mph
